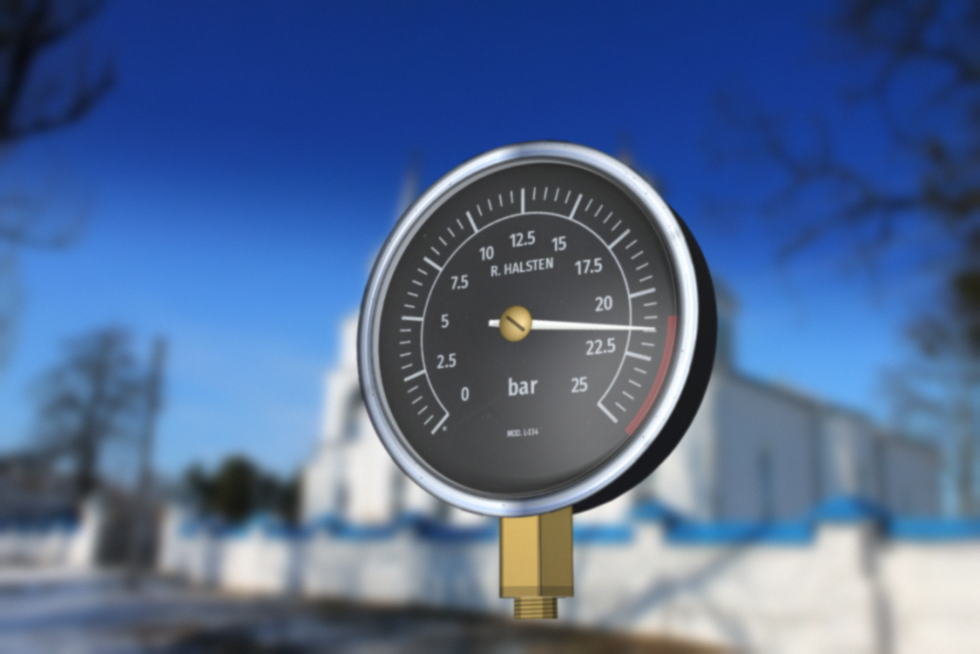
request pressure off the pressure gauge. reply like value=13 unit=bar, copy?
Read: value=21.5 unit=bar
